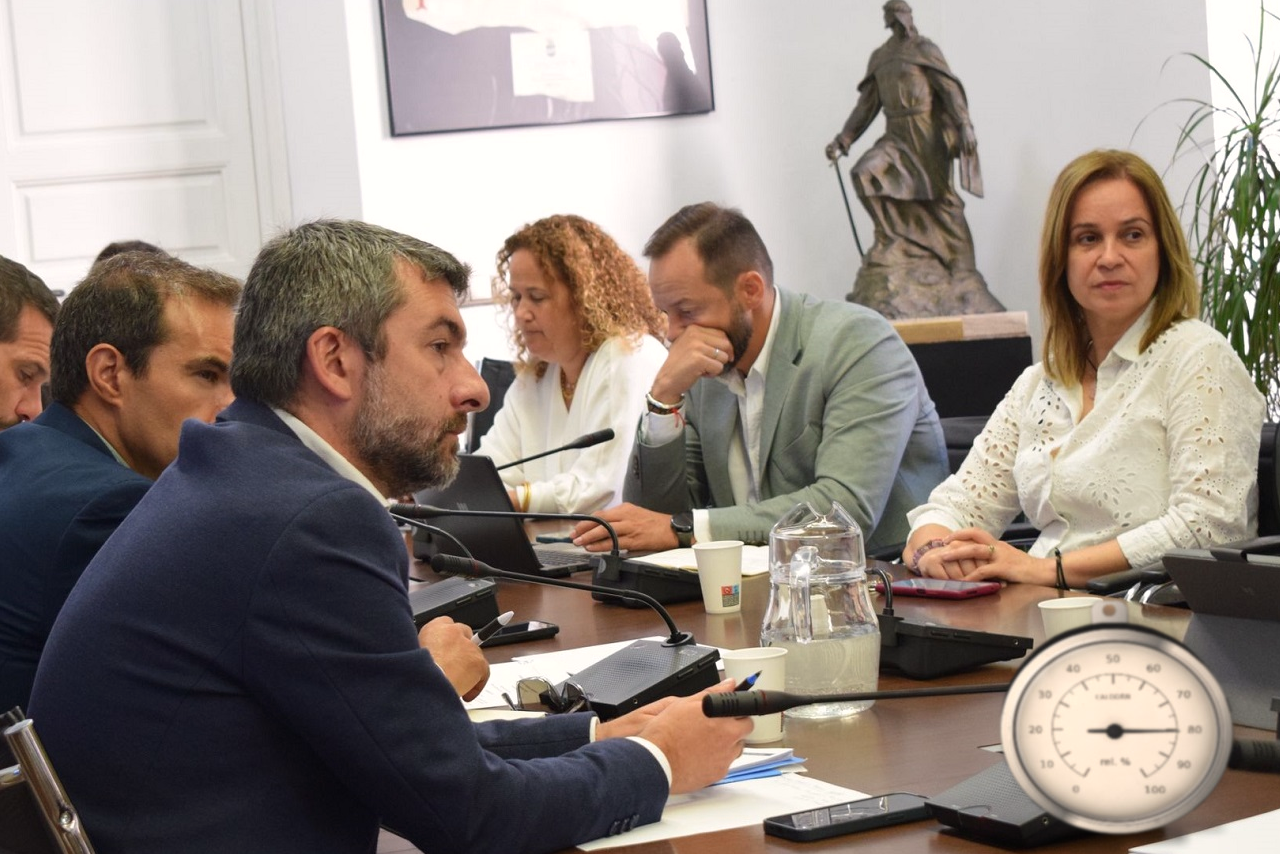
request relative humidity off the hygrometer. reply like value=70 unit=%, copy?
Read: value=80 unit=%
